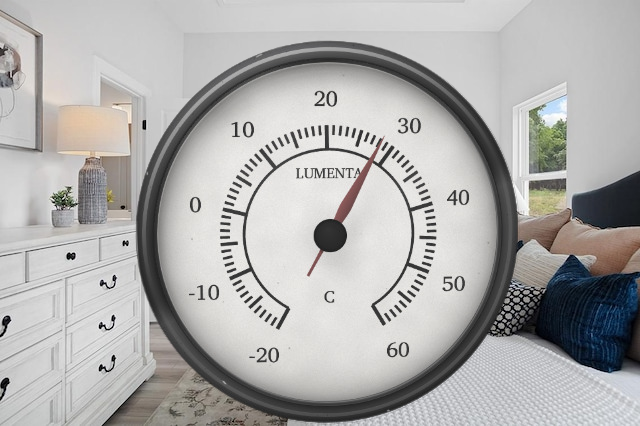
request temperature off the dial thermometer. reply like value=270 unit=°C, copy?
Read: value=28 unit=°C
